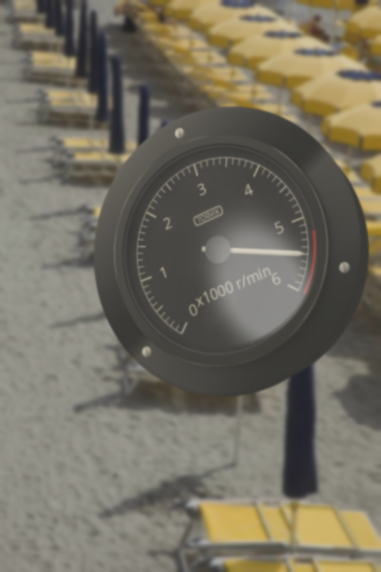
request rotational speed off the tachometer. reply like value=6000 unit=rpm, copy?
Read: value=5500 unit=rpm
